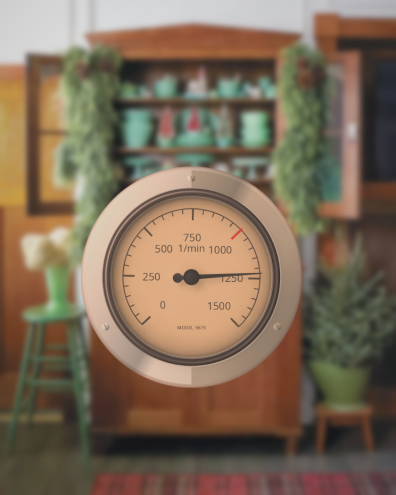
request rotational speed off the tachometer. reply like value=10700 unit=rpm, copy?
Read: value=1225 unit=rpm
